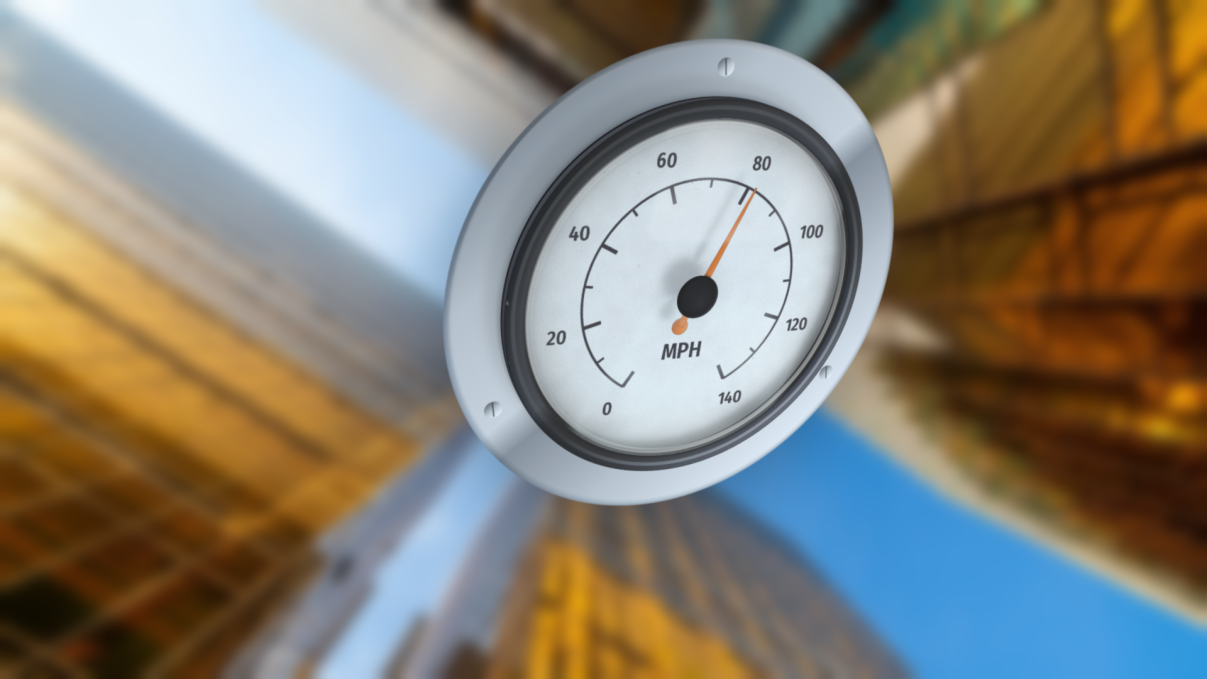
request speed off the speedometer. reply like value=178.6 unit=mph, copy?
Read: value=80 unit=mph
